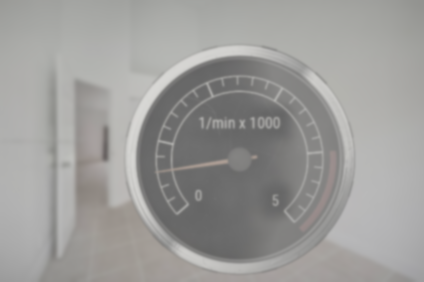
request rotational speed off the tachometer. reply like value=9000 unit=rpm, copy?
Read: value=600 unit=rpm
